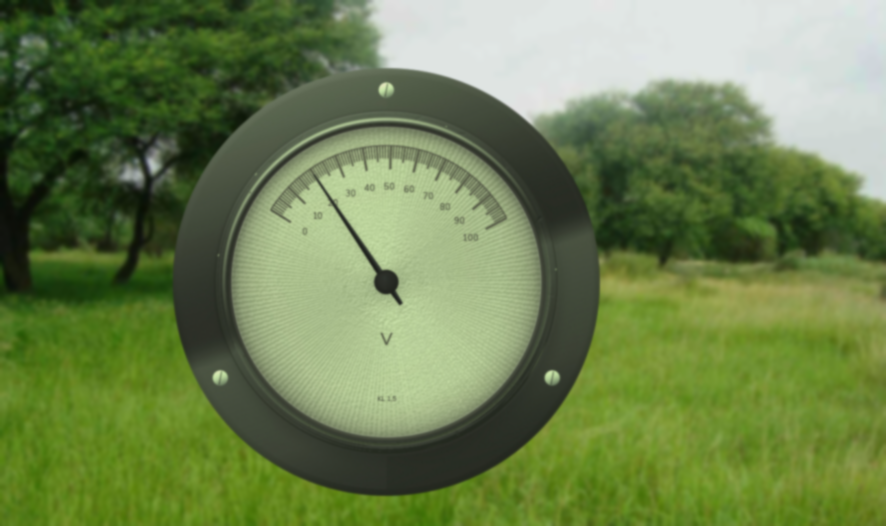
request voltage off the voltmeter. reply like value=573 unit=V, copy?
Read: value=20 unit=V
